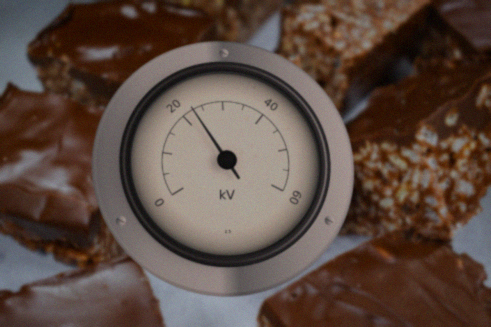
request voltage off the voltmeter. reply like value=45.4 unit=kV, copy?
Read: value=22.5 unit=kV
